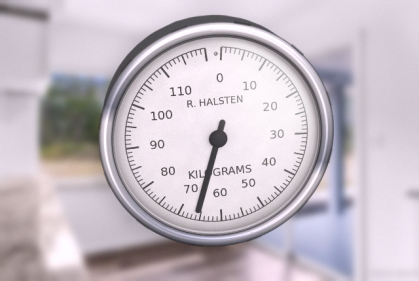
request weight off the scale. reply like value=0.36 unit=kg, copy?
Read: value=66 unit=kg
